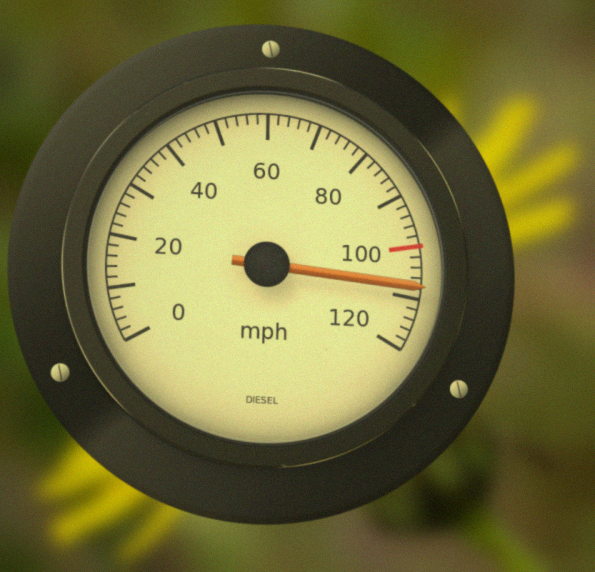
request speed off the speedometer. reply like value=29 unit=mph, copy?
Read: value=108 unit=mph
